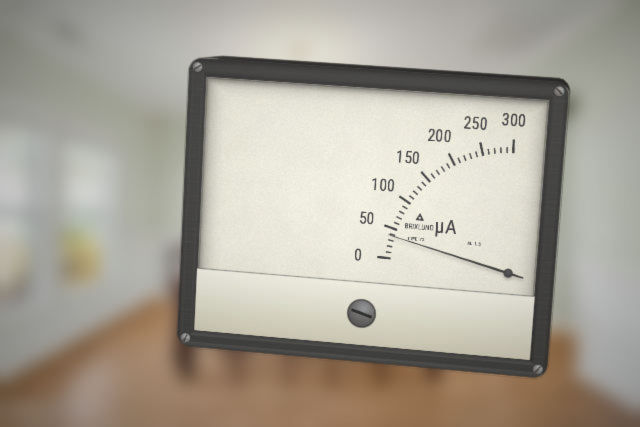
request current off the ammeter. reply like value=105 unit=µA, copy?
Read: value=40 unit=µA
